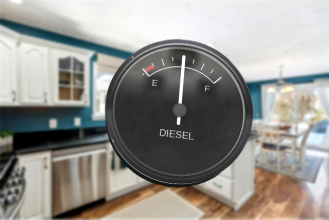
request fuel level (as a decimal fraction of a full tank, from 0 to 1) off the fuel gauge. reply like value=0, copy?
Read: value=0.5
